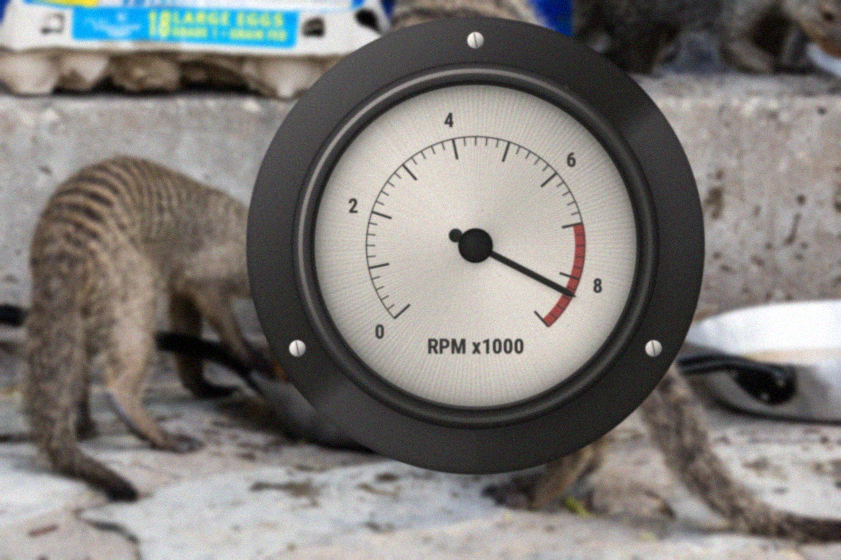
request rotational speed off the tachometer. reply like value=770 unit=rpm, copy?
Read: value=8300 unit=rpm
